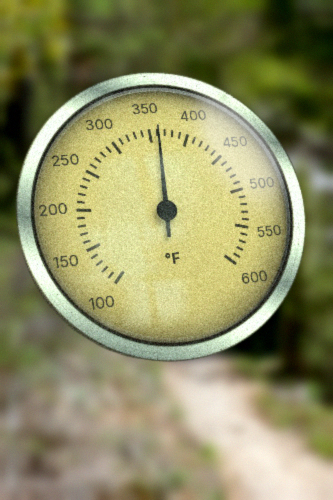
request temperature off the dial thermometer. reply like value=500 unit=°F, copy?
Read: value=360 unit=°F
